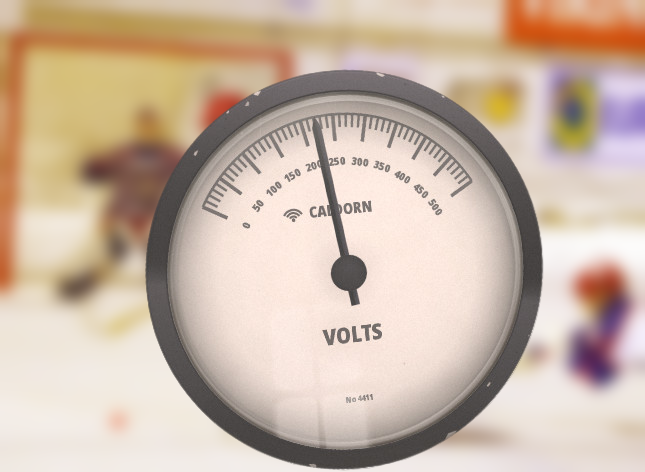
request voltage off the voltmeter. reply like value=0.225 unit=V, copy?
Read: value=220 unit=V
